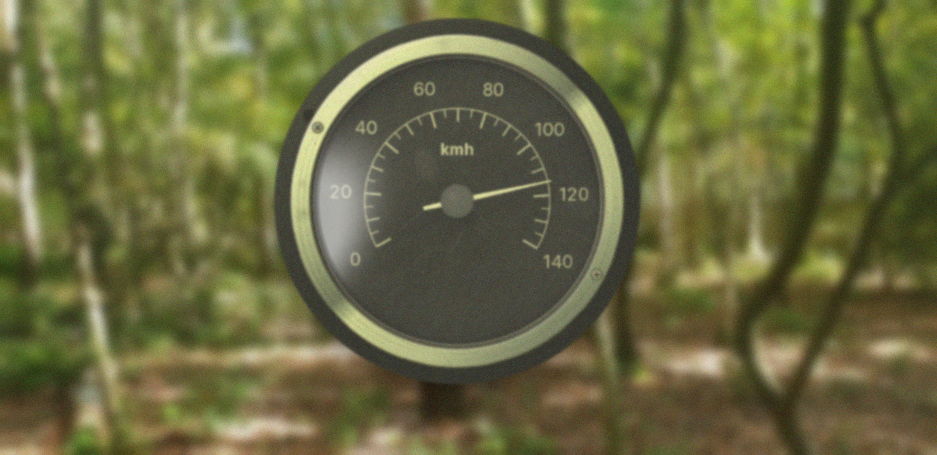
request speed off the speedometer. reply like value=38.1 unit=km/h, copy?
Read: value=115 unit=km/h
